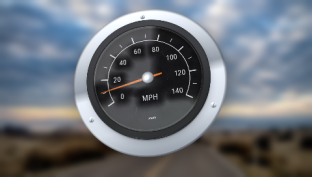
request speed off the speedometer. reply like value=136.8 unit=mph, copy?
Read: value=10 unit=mph
